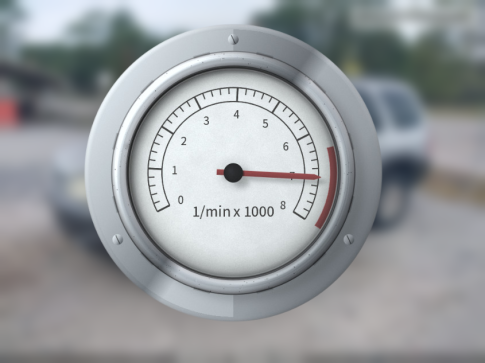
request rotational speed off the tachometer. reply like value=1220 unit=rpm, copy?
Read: value=7000 unit=rpm
